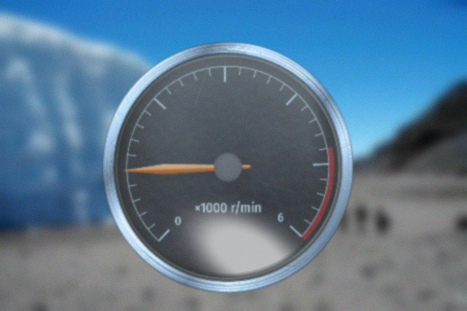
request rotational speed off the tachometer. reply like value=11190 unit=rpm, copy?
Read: value=1000 unit=rpm
